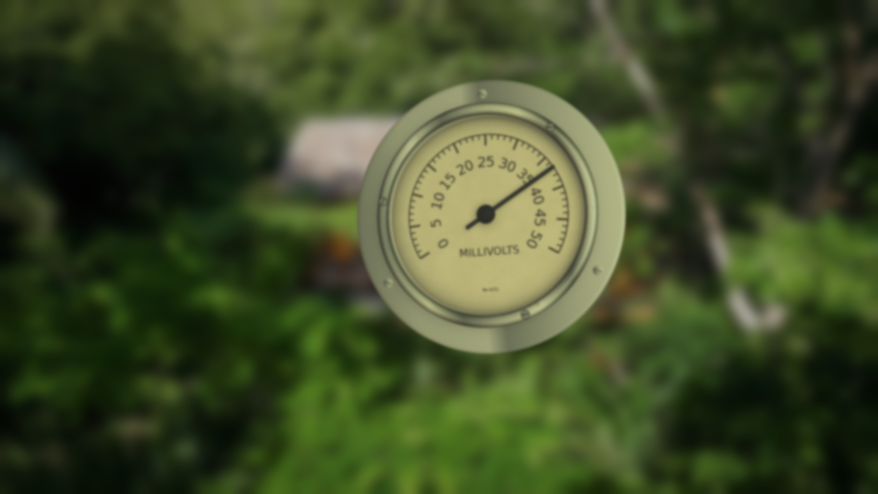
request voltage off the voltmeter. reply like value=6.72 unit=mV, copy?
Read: value=37 unit=mV
